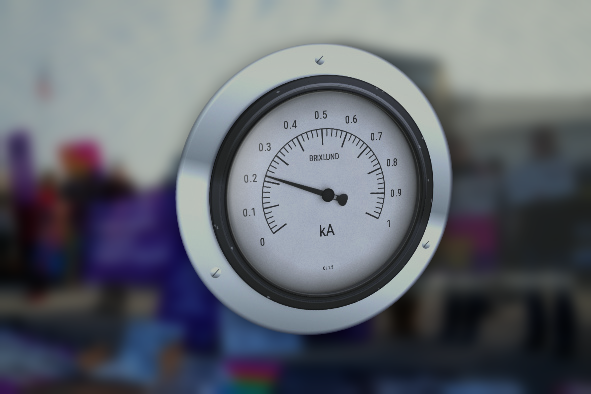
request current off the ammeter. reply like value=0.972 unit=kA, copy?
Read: value=0.22 unit=kA
